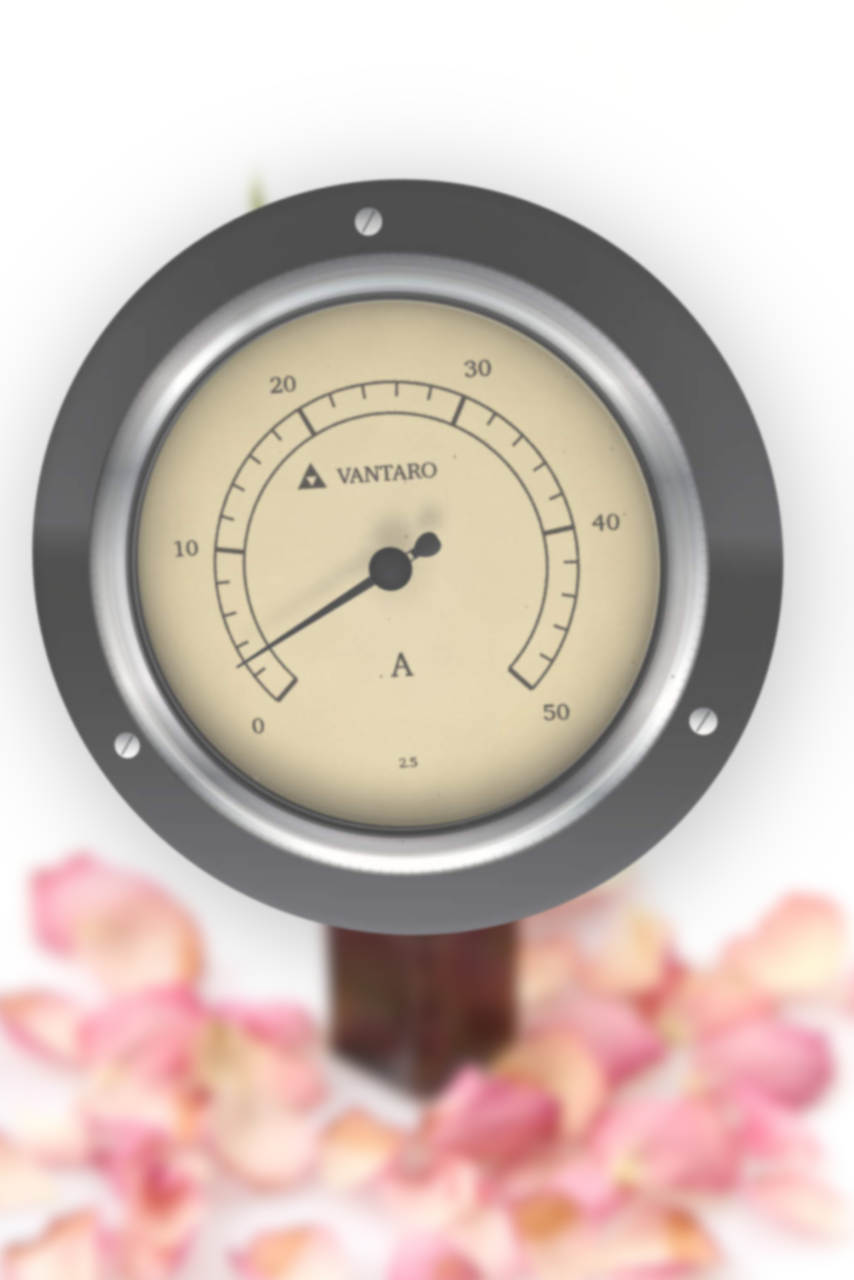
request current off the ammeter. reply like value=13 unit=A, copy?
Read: value=3 unit=A
